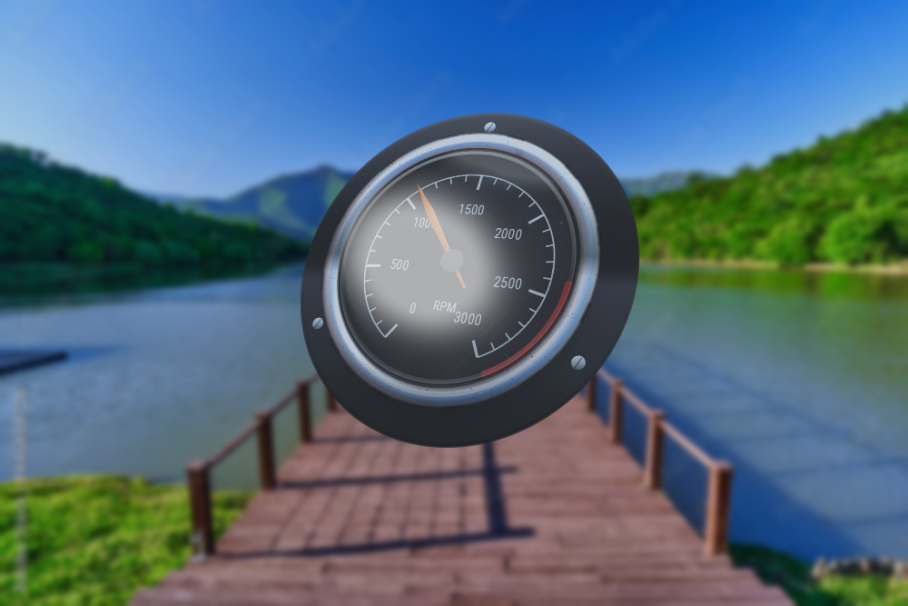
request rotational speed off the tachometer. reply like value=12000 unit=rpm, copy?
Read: value=1100 unit=rpm
